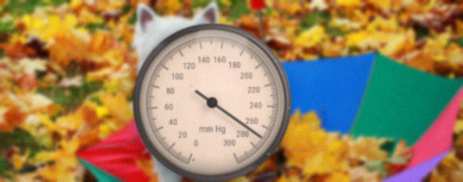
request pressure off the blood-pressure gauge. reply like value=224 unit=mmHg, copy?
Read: value=270 unit=mmHg
